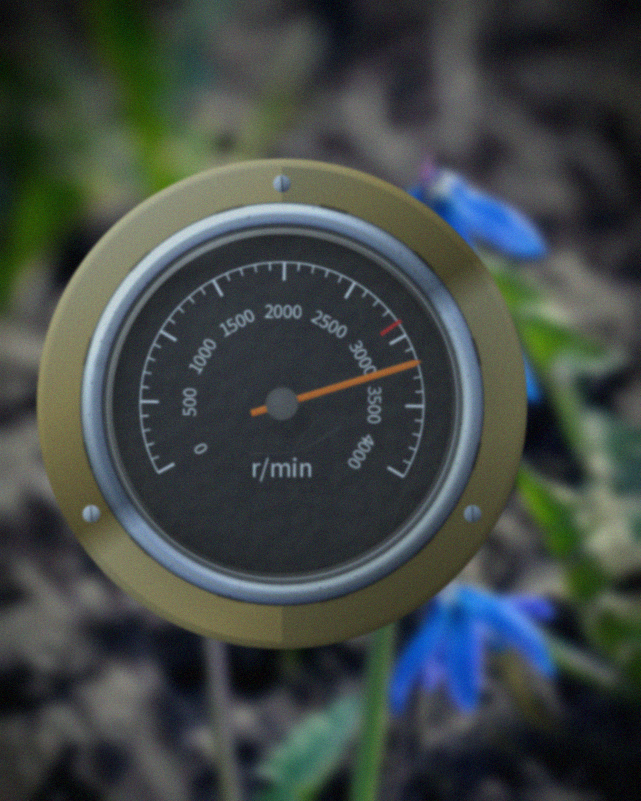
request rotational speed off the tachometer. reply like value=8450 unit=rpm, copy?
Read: value=3200 unit=rpm
